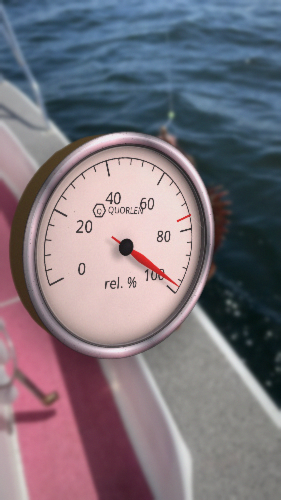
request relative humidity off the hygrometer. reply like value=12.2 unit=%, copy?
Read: value=98 unit=%
